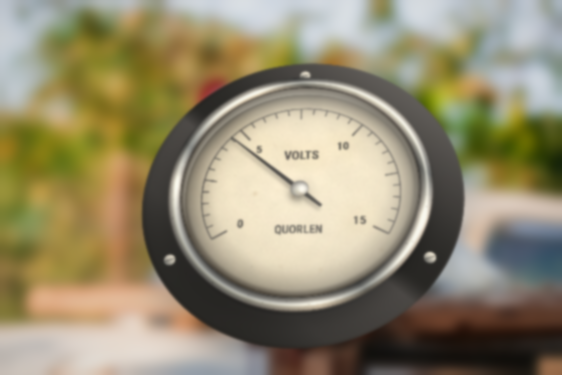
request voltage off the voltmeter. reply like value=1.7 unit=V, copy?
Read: value=4.5 unit=V
